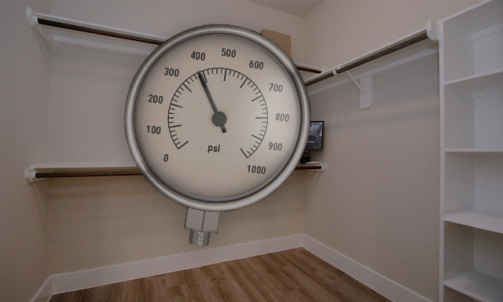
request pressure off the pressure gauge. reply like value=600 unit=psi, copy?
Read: value=380 unit=psi
